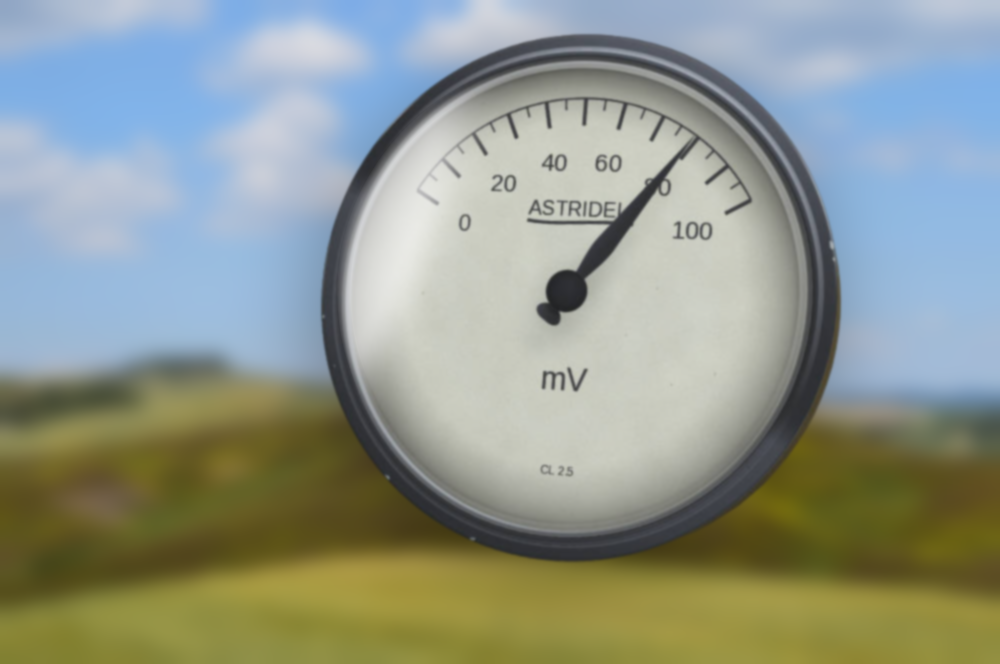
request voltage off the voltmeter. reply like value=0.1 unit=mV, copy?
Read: value=80 unit=mV
